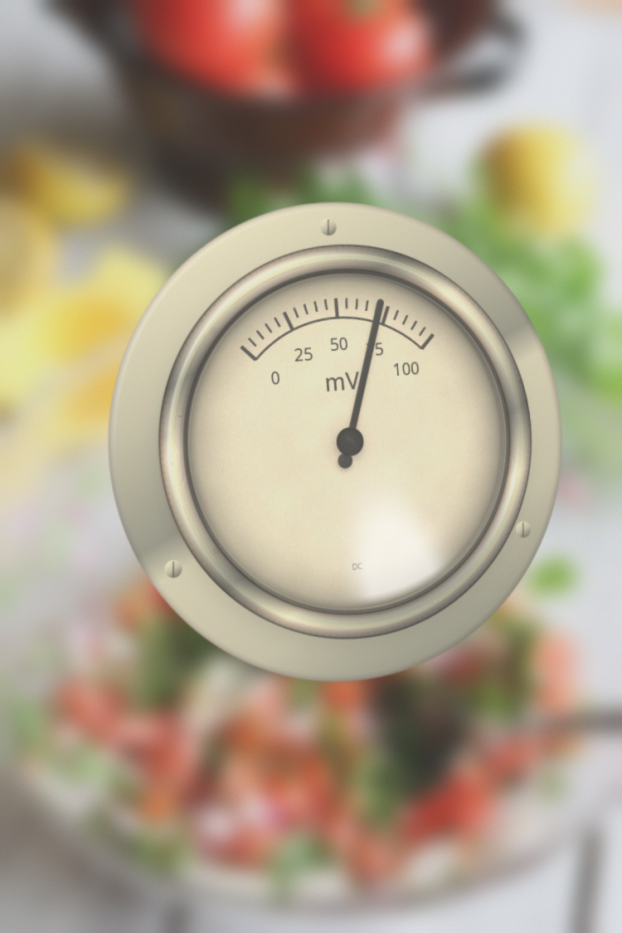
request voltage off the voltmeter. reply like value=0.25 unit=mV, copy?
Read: value=70 unit=mV
